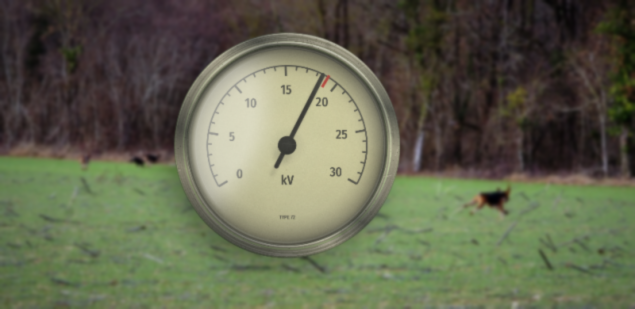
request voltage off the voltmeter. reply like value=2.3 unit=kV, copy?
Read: value=18.5 unit=kV
